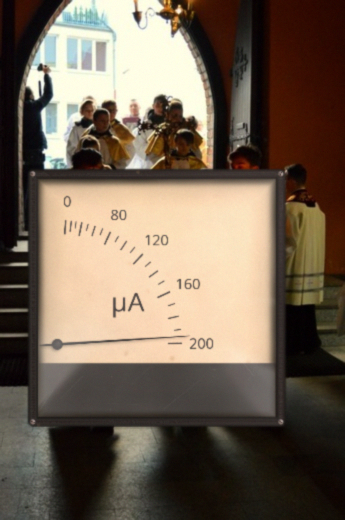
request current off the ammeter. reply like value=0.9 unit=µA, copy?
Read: value=195 unit=µA
